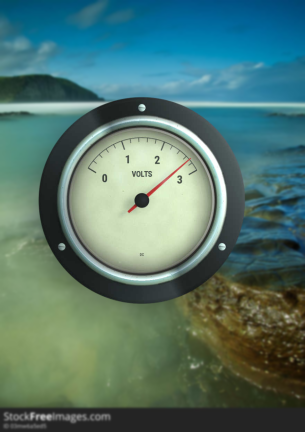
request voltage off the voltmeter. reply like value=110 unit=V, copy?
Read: value=2.7 unit=V
